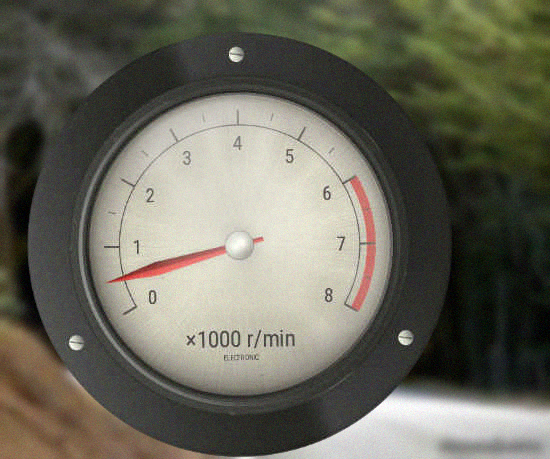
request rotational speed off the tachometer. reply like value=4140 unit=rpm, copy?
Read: value=500 unit=rpm
